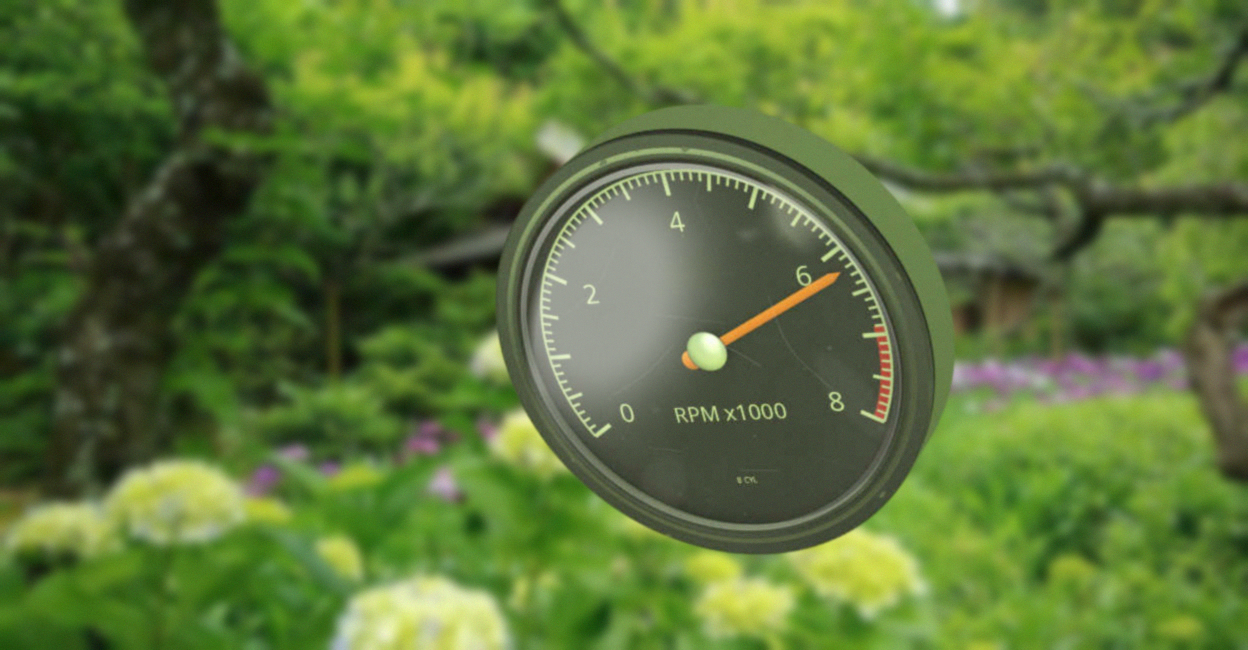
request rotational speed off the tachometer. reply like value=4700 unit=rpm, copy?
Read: value=6200 unit=rpm
